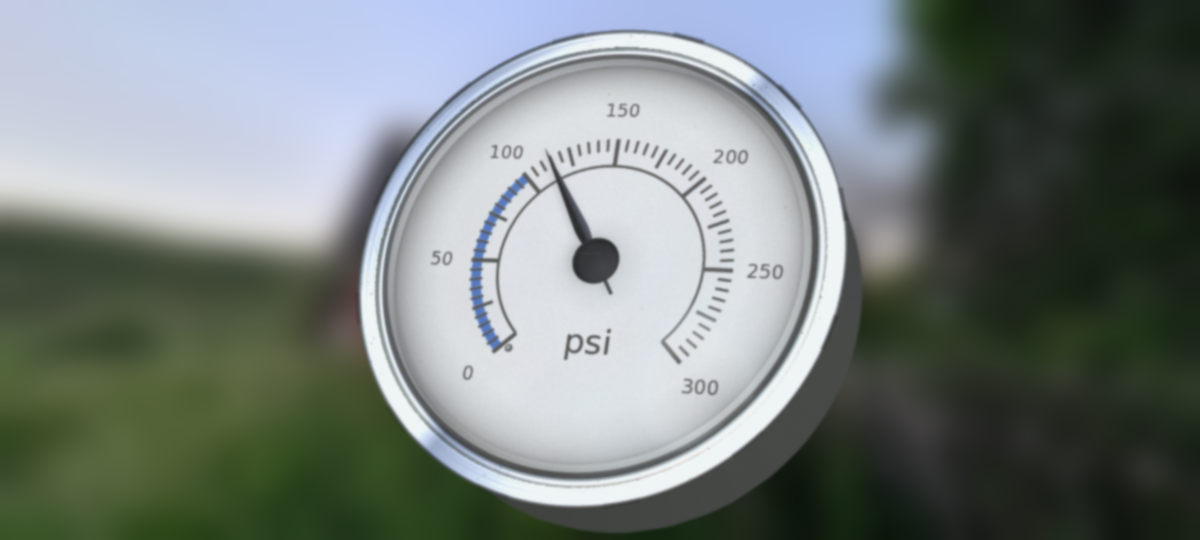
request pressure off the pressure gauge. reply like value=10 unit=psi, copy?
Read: value=115 unit=psi
